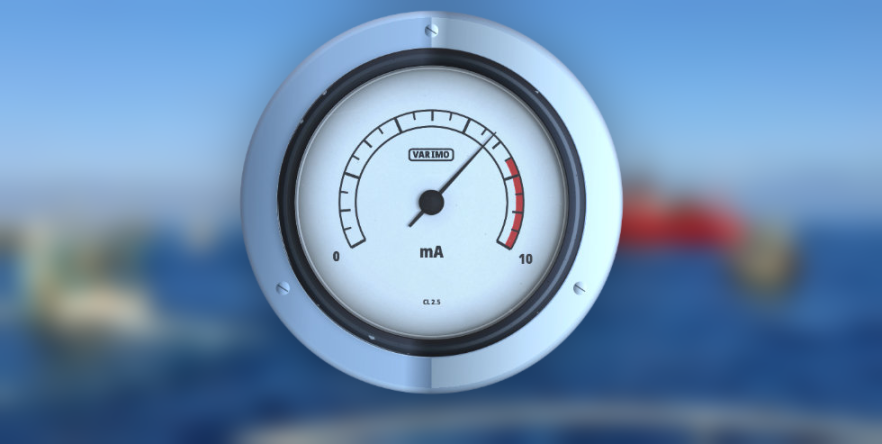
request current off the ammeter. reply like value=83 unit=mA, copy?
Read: value=6.75 unit=mA
